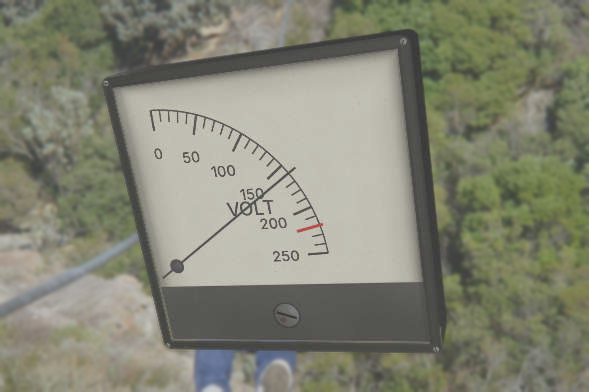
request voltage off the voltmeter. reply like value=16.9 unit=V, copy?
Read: value=160 unit=V
